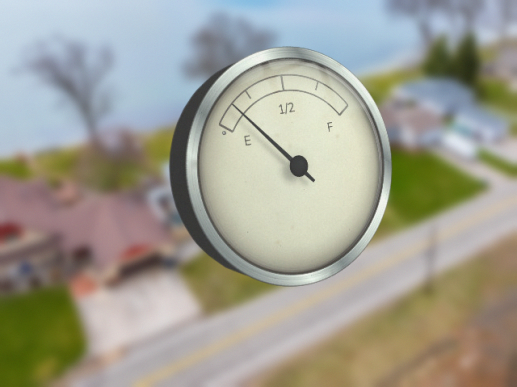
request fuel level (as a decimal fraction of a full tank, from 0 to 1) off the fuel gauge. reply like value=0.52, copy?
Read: value=0.125
